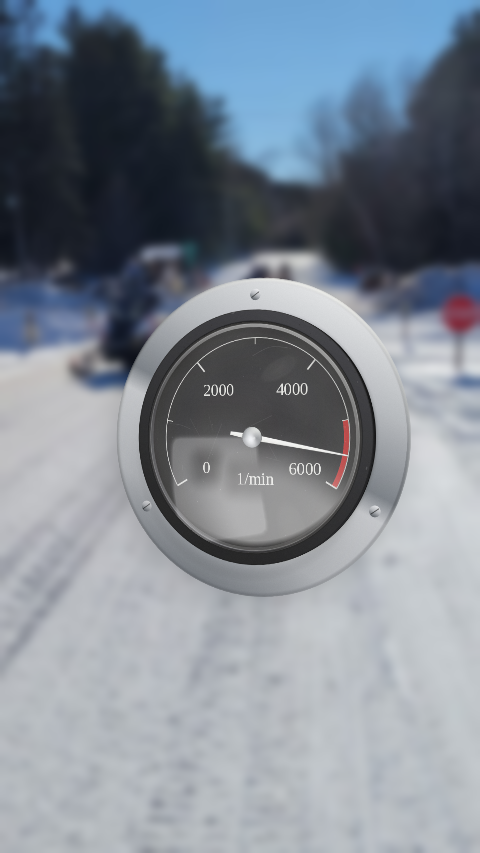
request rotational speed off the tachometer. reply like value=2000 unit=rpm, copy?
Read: value=5500 unit=rpm
